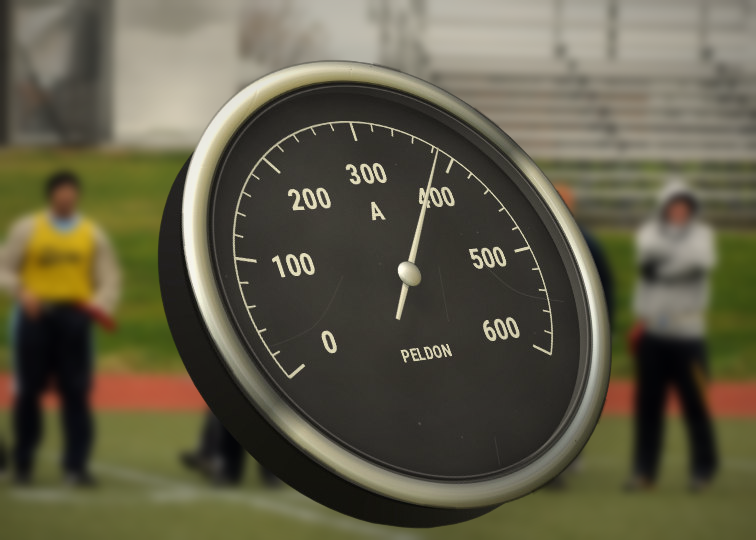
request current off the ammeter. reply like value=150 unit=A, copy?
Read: value=380 unit=A
